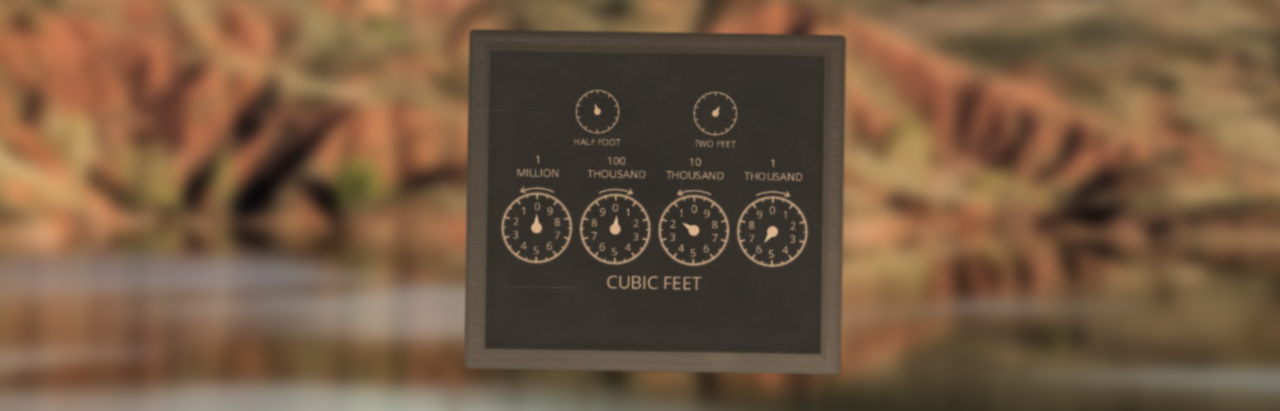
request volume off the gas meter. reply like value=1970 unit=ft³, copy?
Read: value=1600 unit=ft³
